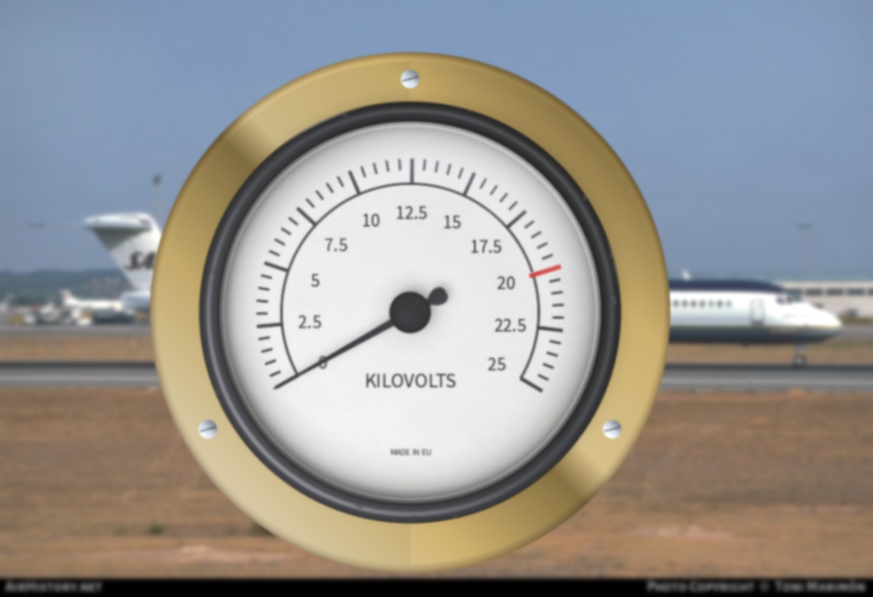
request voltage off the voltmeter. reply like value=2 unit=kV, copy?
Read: value=0 unit=kV
